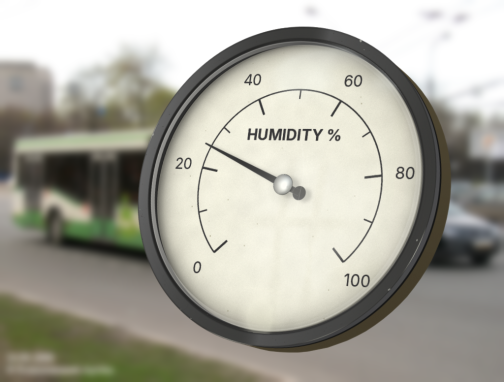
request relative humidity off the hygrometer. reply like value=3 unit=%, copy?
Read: value=25 unit=%
